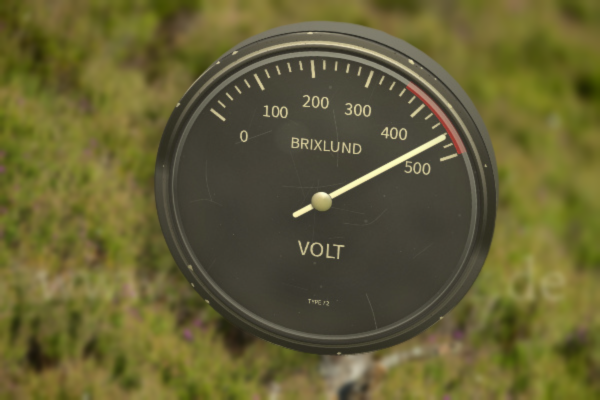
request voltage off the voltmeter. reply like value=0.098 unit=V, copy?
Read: value=460 unit=V
